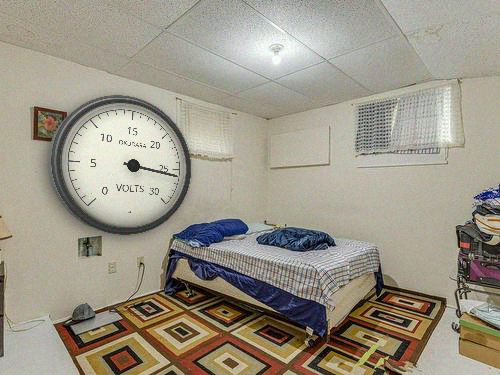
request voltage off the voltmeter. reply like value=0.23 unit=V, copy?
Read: value=26 unit=V
